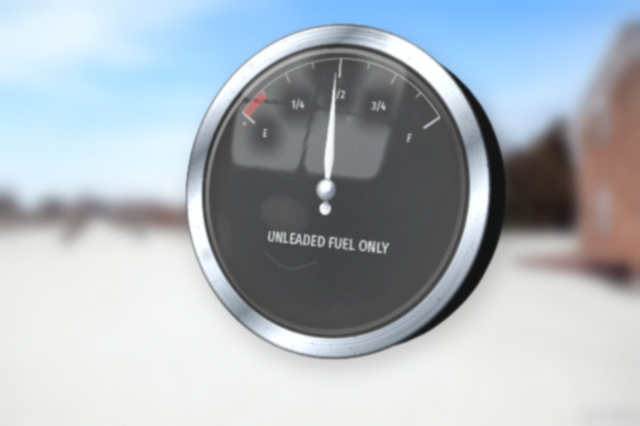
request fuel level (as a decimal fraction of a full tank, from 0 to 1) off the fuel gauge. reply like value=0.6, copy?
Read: value=0.5
